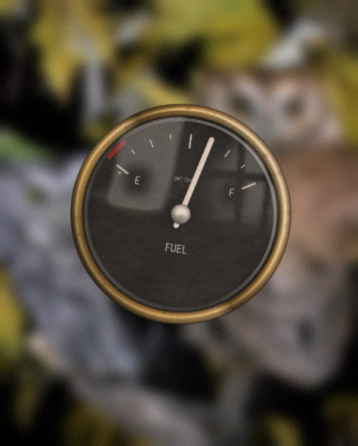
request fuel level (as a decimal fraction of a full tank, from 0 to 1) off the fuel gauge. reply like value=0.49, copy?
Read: value=0.625
